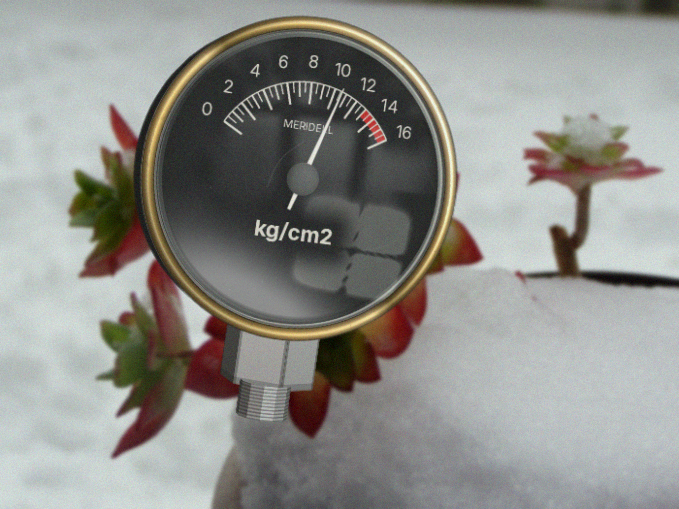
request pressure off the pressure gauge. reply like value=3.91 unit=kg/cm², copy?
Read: value=10.5 unit=kg/cm²
